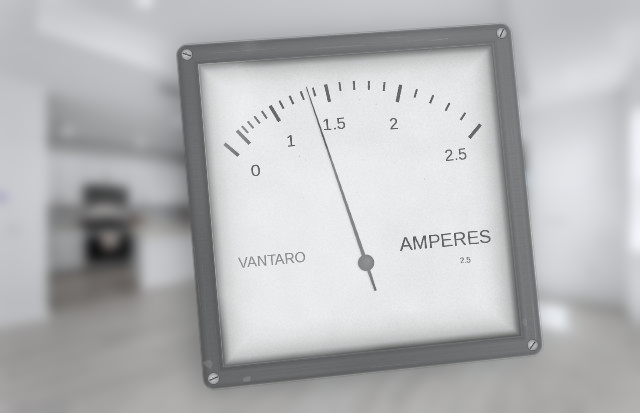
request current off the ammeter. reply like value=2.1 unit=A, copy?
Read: value=1.35 unit=A
